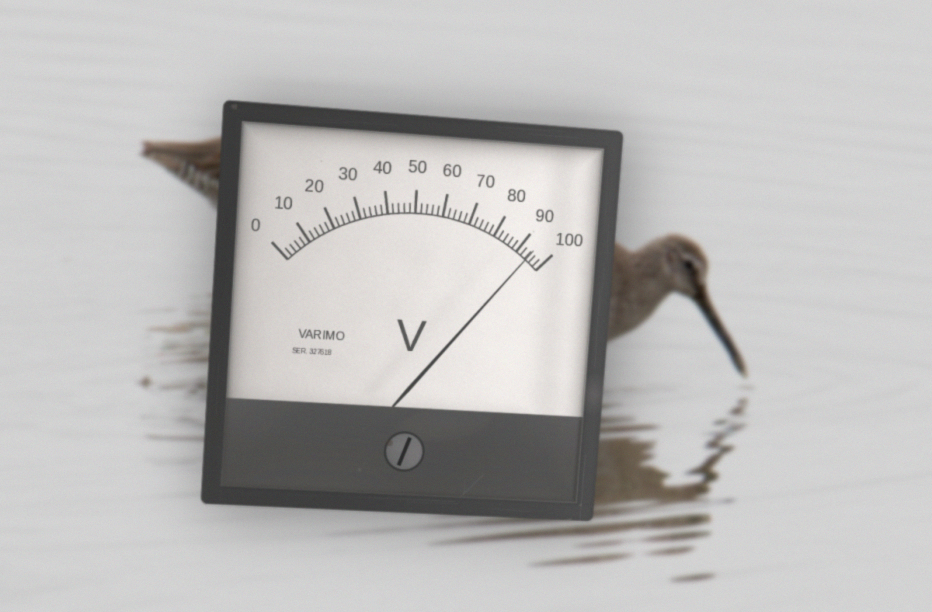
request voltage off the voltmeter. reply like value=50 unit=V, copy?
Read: value=94 unit=V
